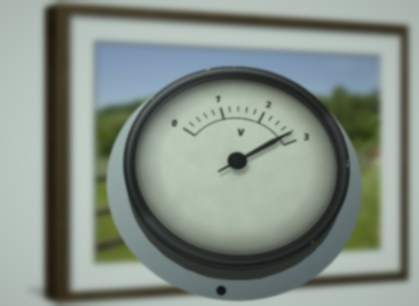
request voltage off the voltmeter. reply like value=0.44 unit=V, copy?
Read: value=2.8 unit=V
